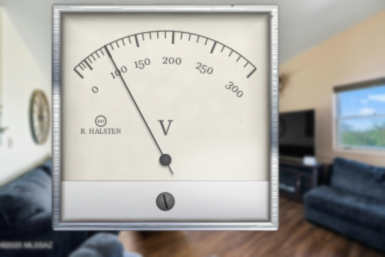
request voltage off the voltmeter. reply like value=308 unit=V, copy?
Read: value=100 unit=V
